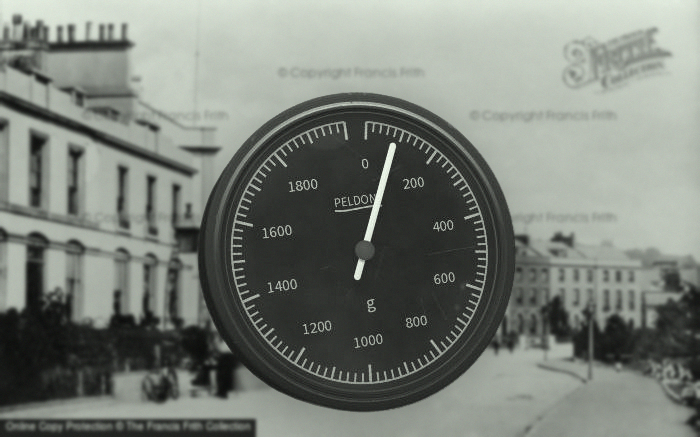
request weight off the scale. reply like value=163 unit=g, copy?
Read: value=80 unit=g
